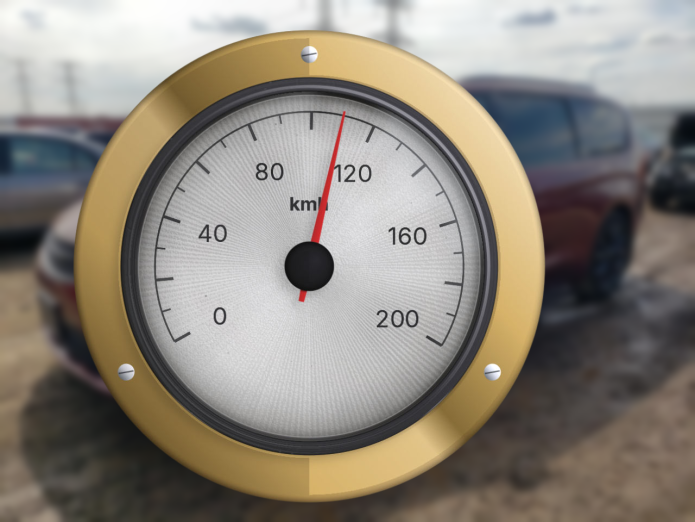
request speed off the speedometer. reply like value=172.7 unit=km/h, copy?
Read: value=110 unit=km/h
